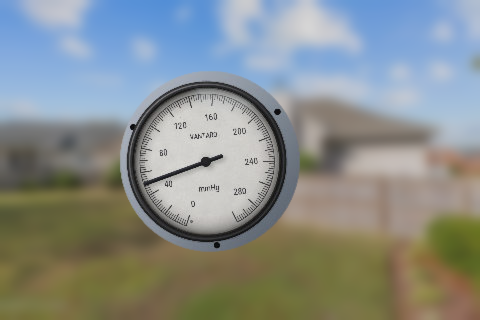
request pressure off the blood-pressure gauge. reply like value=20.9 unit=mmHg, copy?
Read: value=50 unit=mmHg
